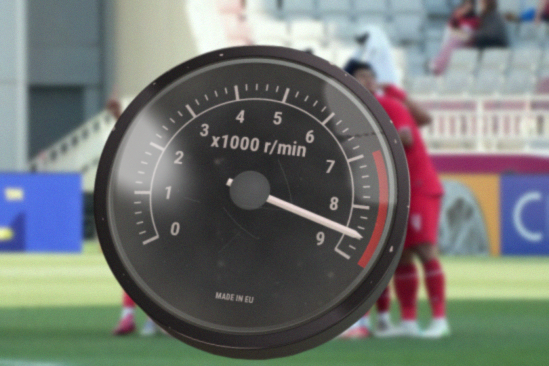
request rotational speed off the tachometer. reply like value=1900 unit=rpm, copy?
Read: value=8600 unit=rpm
